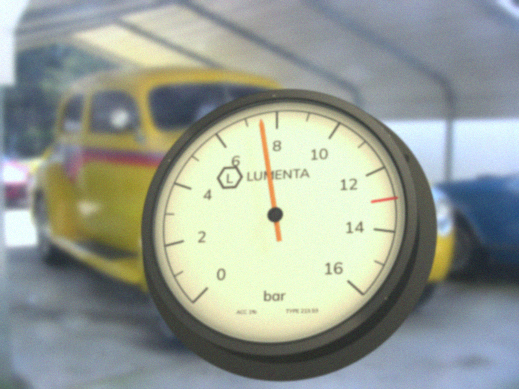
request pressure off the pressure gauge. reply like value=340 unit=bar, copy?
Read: value=7.5 unit=bar
